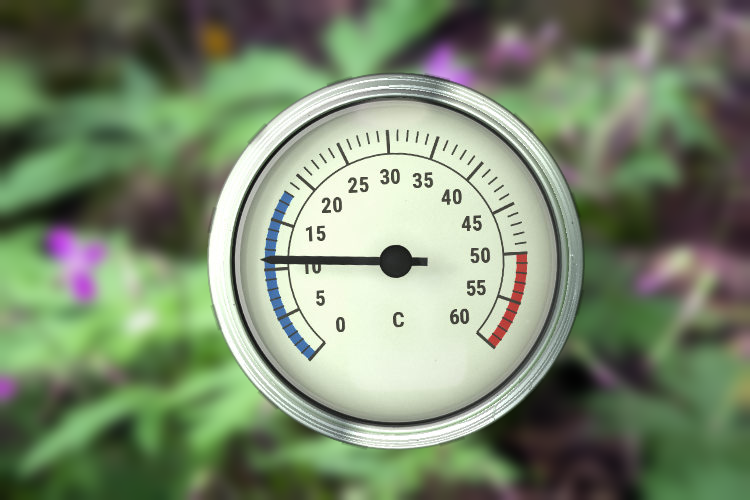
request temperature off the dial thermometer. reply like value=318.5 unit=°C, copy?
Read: value=11 unit=°C
